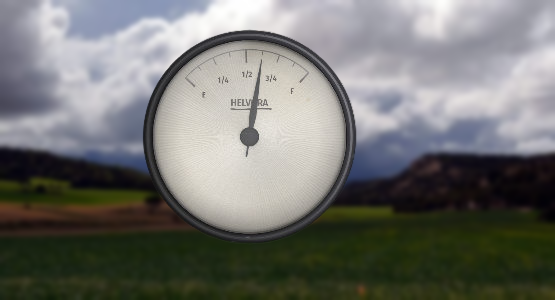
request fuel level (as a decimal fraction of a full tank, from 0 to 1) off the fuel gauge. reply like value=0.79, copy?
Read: value=0.625
